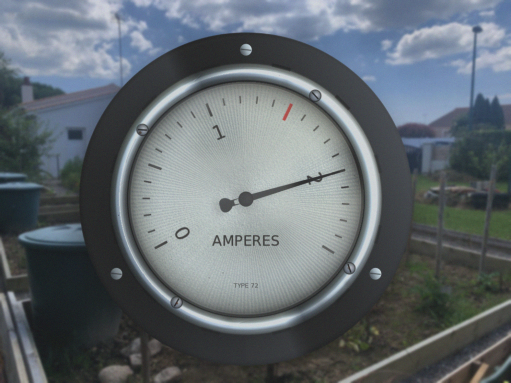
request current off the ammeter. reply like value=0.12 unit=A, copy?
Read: value=2 unit=A
